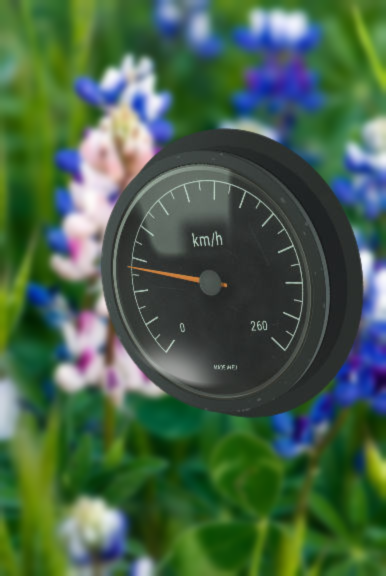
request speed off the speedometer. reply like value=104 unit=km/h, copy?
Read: value=55 unit=km/h
